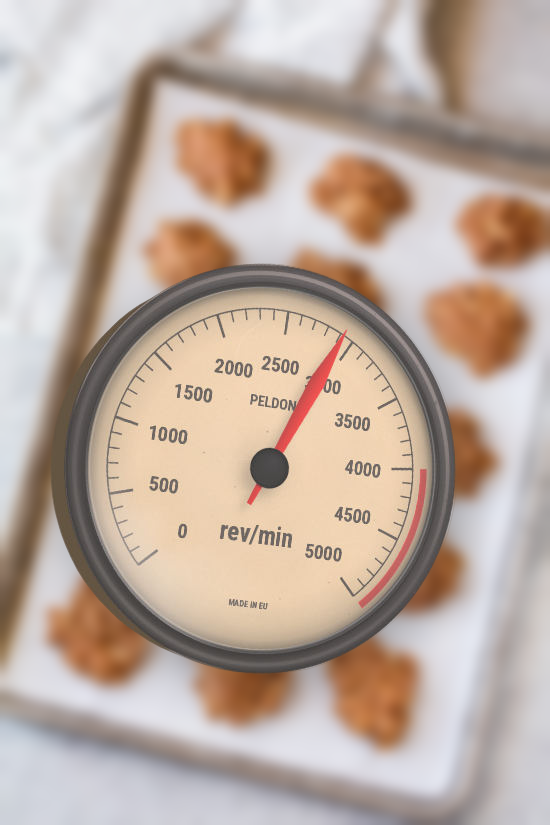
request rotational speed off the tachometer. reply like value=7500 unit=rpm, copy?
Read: value=2900 unit=rpm
